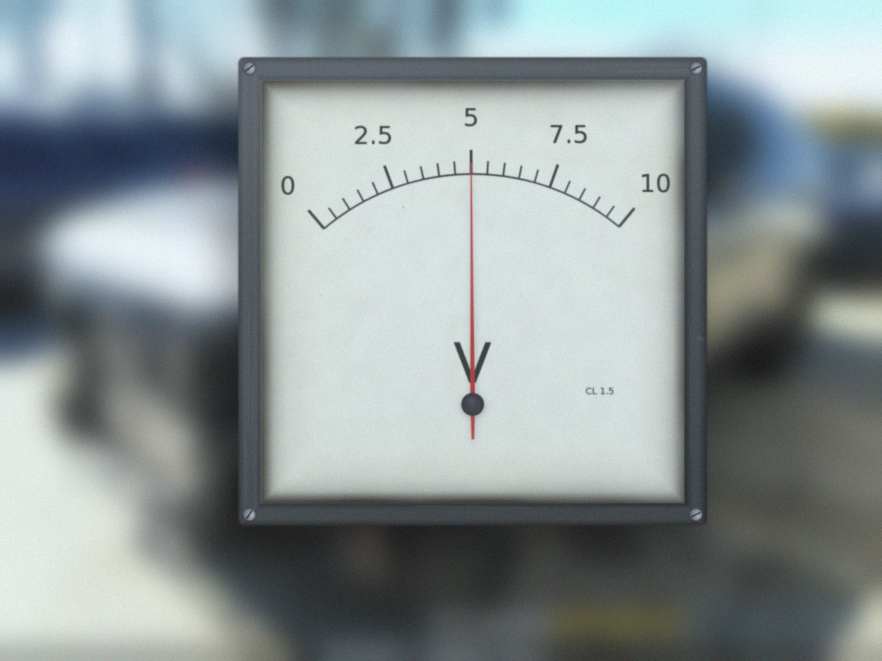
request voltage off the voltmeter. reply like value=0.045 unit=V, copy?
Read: value=5 unit=V
